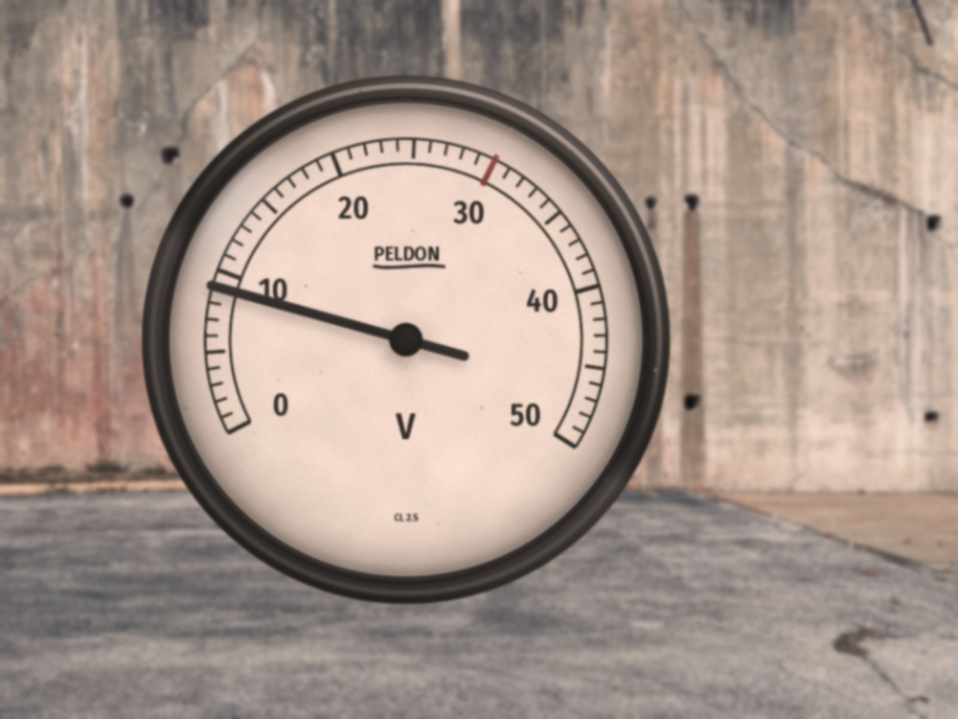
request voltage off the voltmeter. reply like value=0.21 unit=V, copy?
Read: value=9 unit=V
